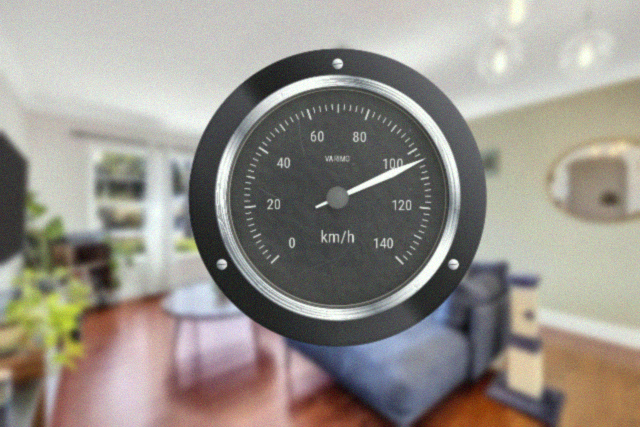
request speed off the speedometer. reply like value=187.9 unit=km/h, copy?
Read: value=104 unit=km/h
